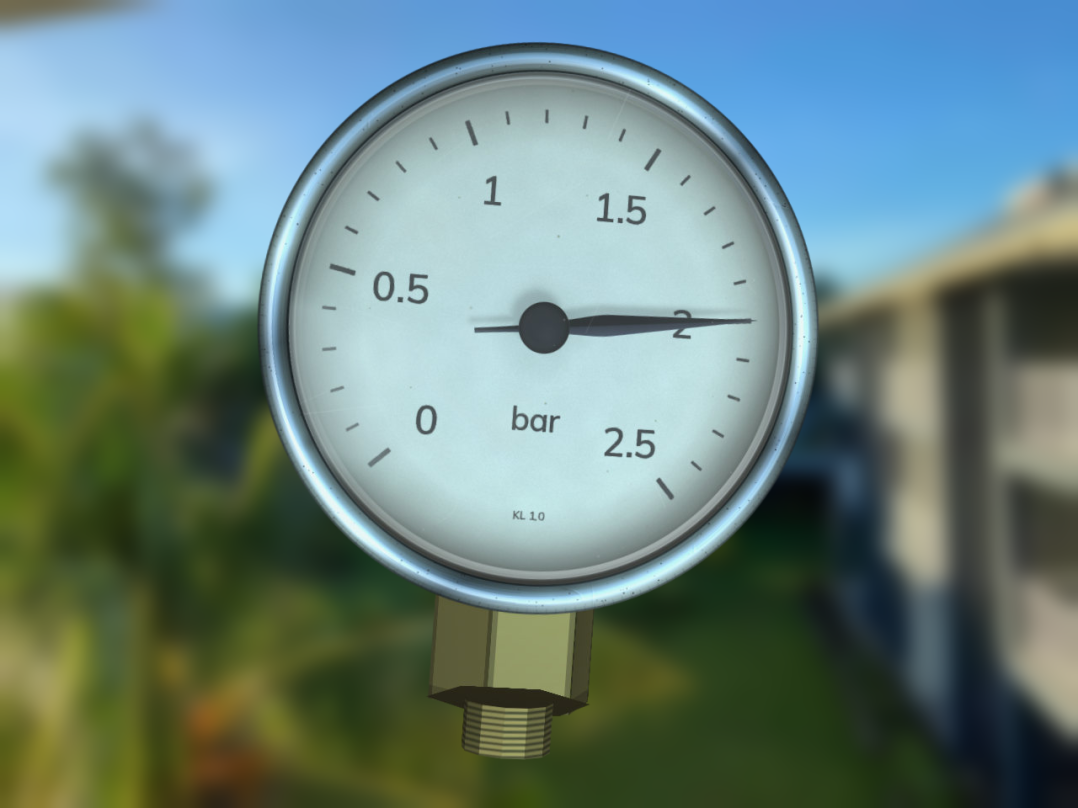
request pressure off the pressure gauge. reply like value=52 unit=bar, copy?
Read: value=2 unit=bar
